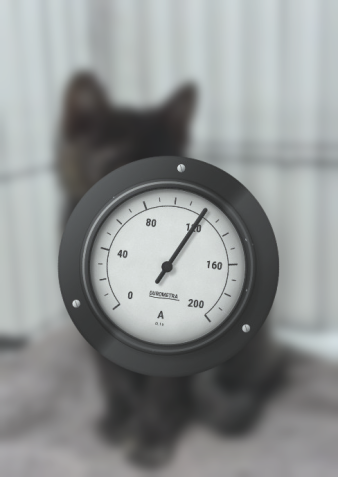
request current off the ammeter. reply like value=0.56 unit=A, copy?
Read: value=120 unit=A
